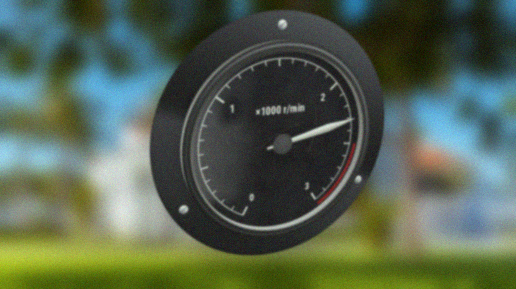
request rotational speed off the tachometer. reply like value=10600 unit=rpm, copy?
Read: value=2300 unit=rpm
